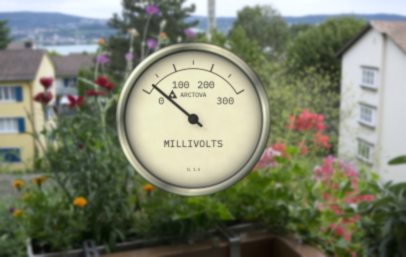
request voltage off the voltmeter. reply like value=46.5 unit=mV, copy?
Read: value=25 unit=mV
